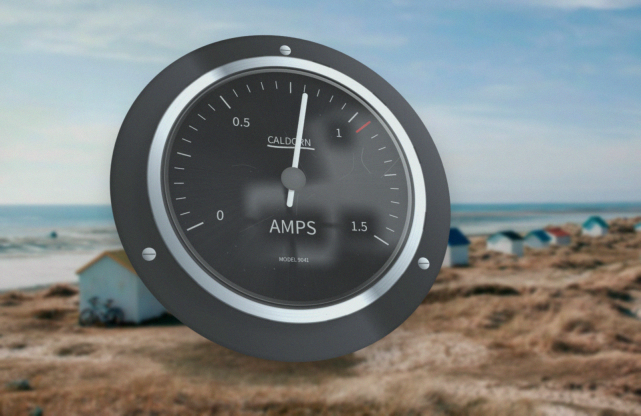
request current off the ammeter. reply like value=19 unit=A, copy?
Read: value=0.8 unit=A
